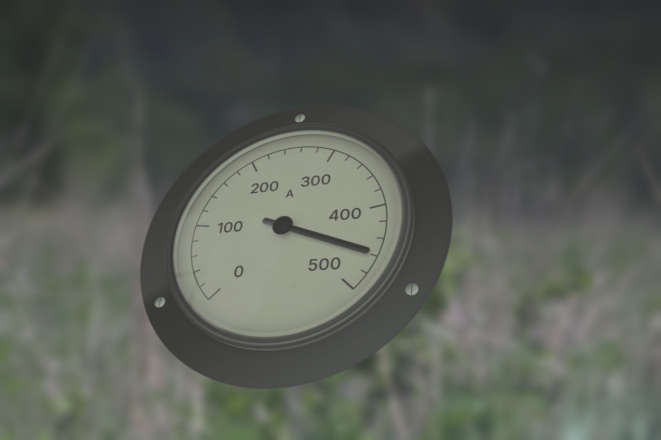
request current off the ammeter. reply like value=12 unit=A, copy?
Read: value=460 unit=A
